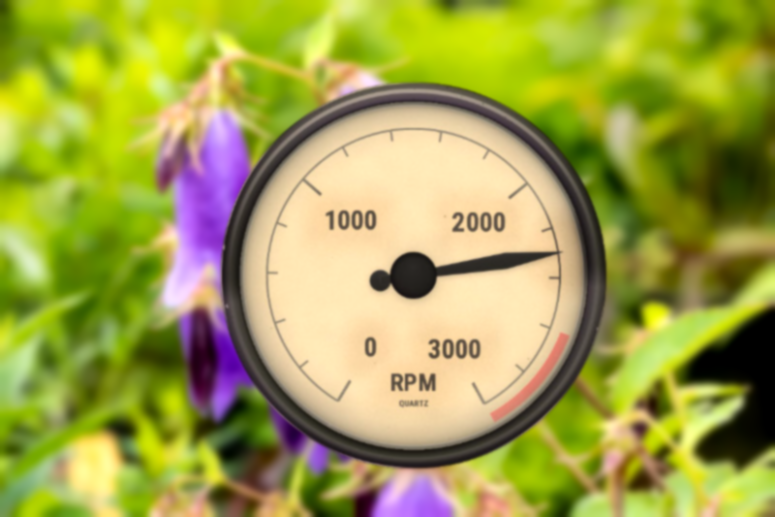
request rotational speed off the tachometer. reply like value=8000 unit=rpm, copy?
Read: value=2300 unit=rpm
